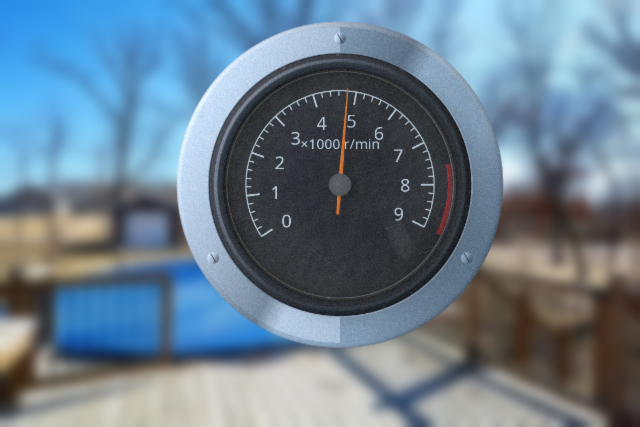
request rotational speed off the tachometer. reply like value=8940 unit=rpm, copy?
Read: value=4800 unit=rpm
